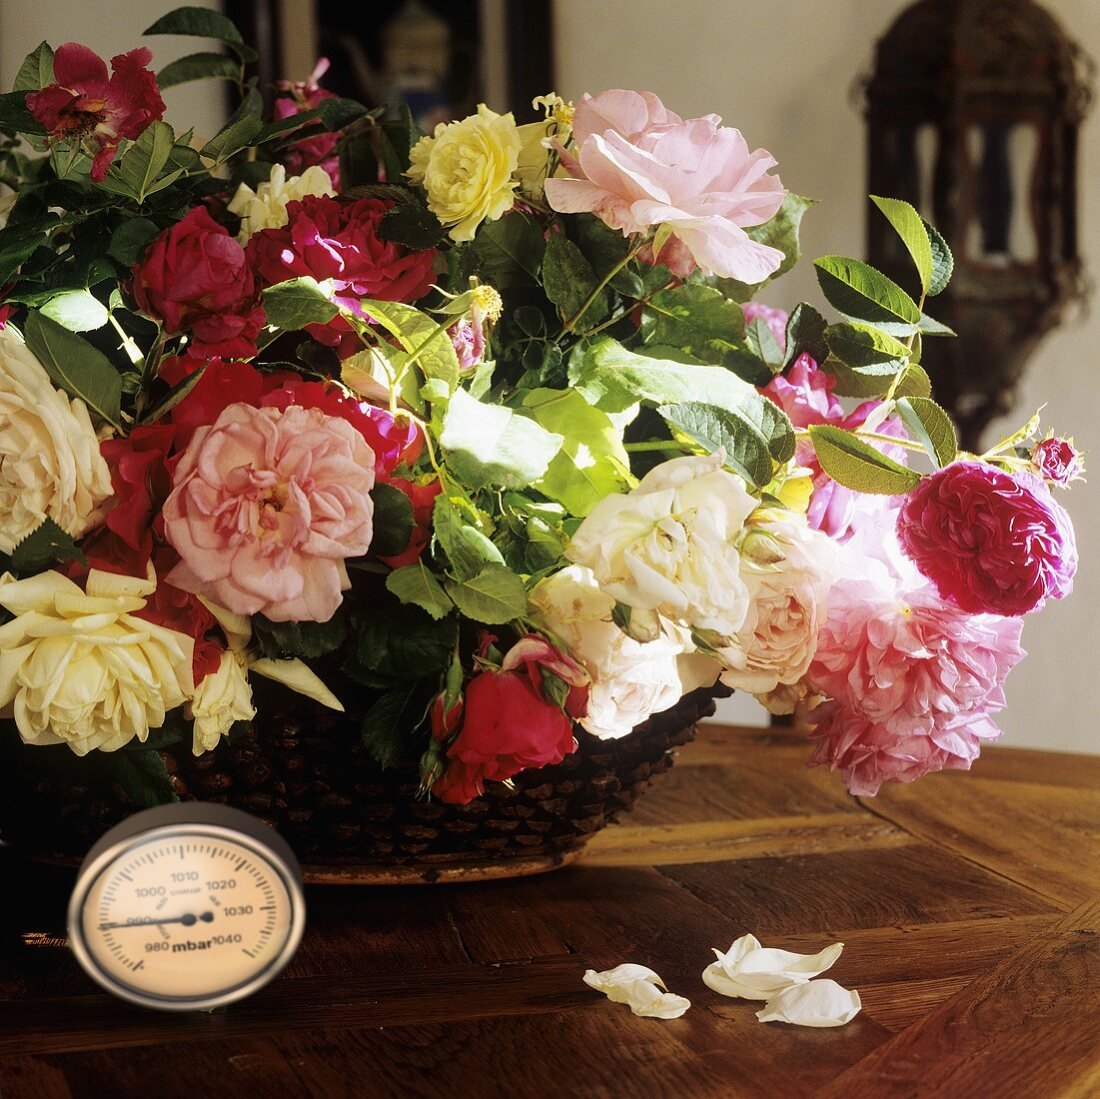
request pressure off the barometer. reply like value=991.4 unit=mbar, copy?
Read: value=990 unit=mbar
